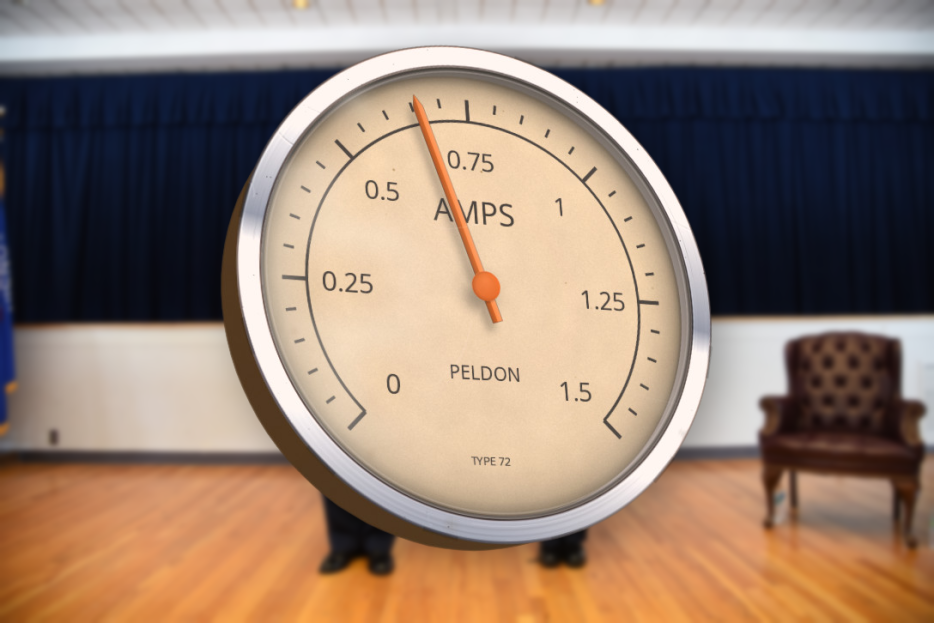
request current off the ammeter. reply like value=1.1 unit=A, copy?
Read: value=0.65 unit=A
